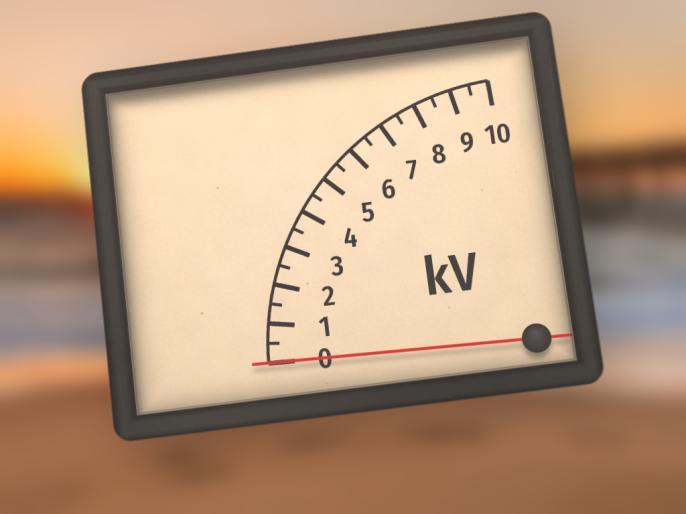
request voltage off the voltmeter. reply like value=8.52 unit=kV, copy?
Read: value=0 unit=kV
